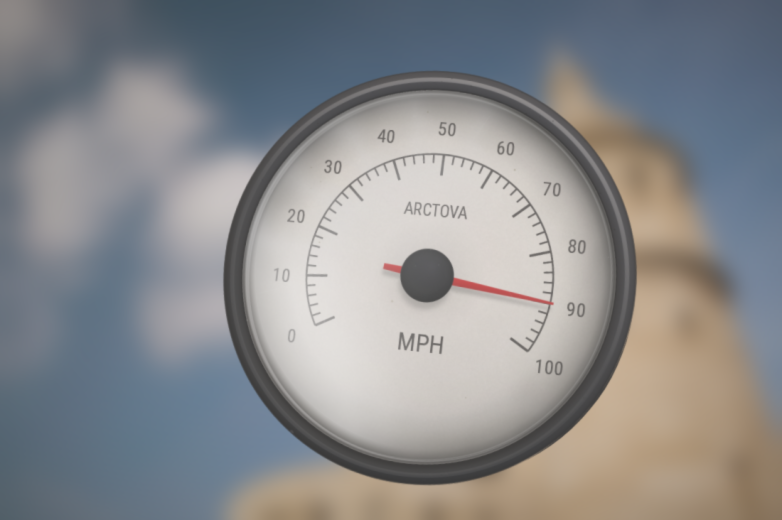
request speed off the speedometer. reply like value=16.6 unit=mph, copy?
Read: value=90 unit=mph
